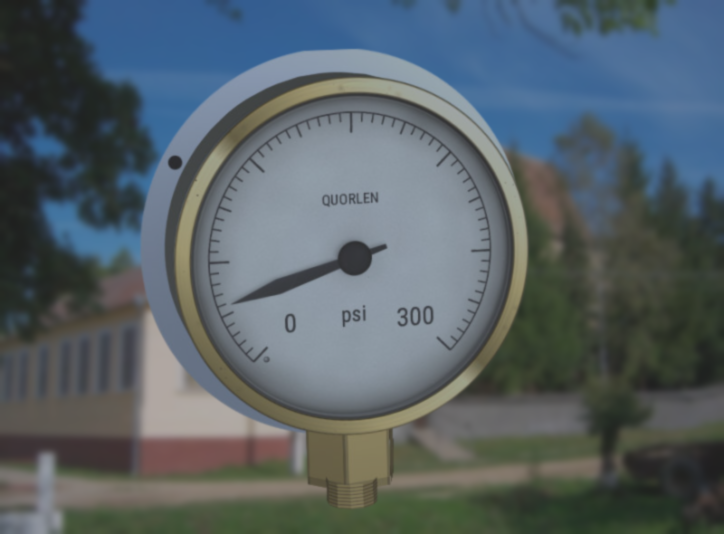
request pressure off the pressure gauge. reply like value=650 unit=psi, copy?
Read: value=30 unit=psi
